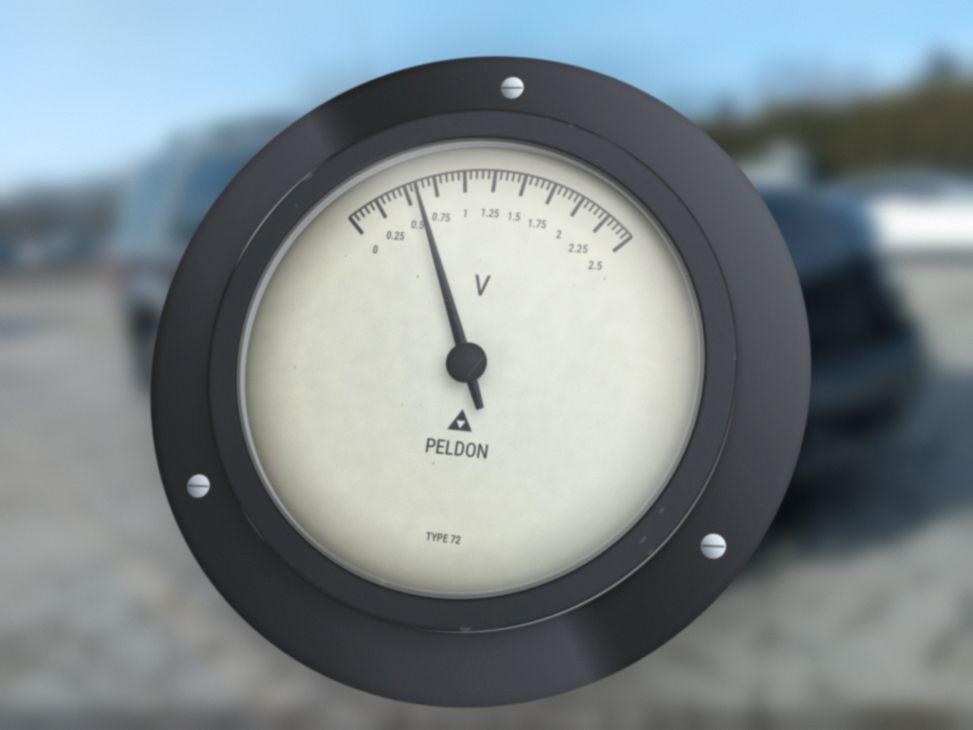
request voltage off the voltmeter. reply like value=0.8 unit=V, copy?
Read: value=0.6 unit=V
